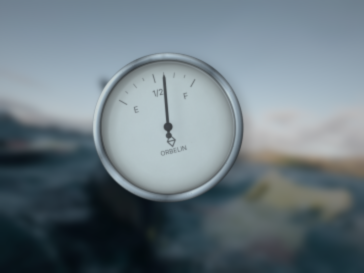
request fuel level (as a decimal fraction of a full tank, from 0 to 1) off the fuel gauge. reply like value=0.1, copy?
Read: value=0.625
